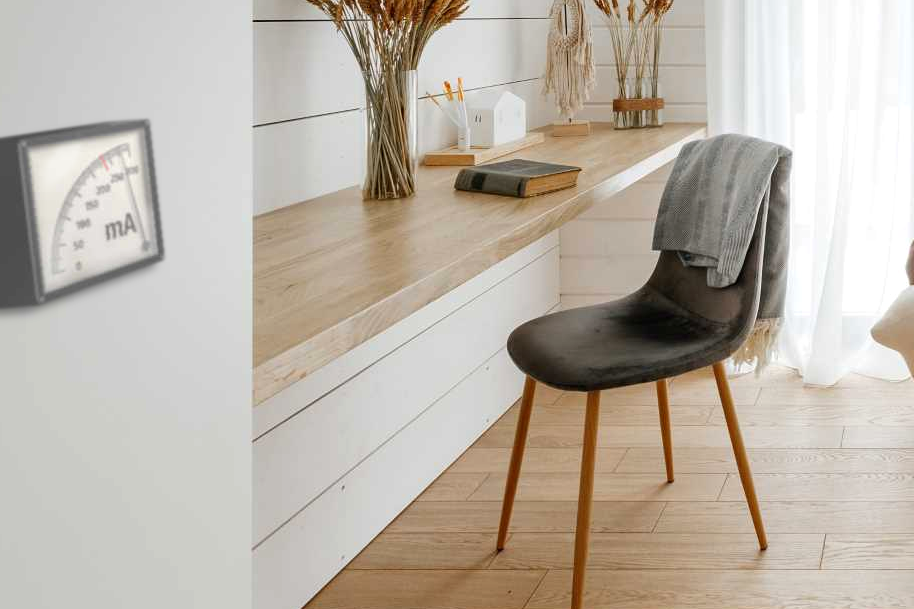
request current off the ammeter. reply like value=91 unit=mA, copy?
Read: value=275 unit=mA
